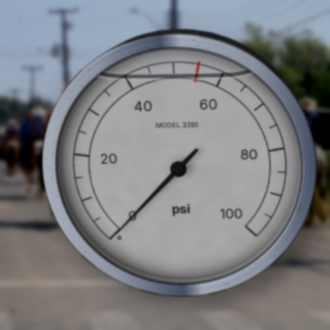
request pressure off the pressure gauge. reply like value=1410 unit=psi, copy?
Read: value=0 unit=psi
